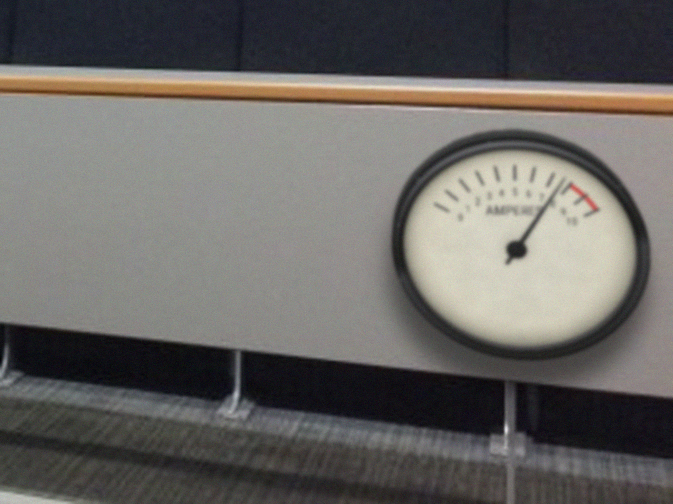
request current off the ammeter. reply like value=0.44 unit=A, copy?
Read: value=7.5 unit=A
